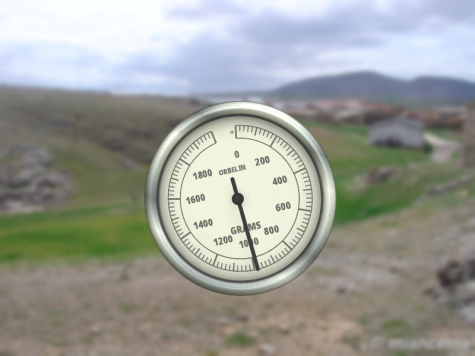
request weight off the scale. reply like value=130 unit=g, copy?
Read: value=980 unit=g
